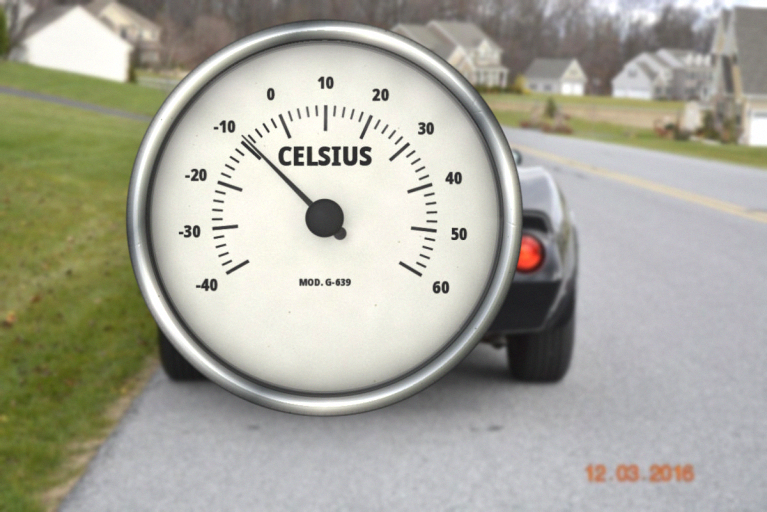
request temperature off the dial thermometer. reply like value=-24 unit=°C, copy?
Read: value=-9 unit=°C
